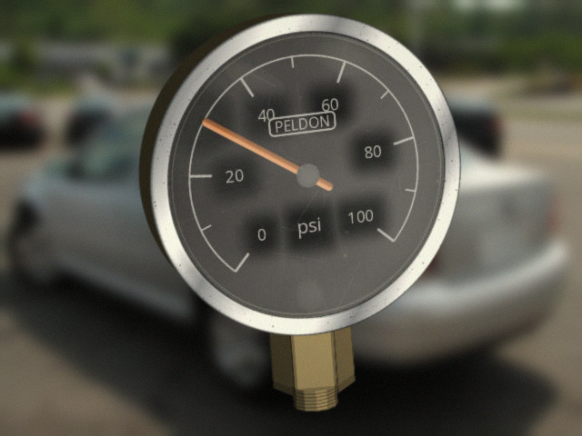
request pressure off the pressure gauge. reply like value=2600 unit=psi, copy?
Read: value=30 unit=psi
